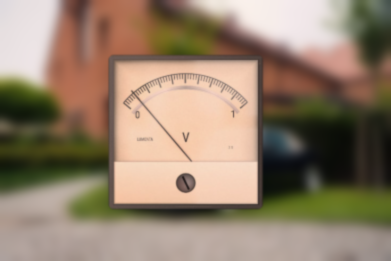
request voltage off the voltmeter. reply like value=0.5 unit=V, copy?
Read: value=0.1 unit=V
